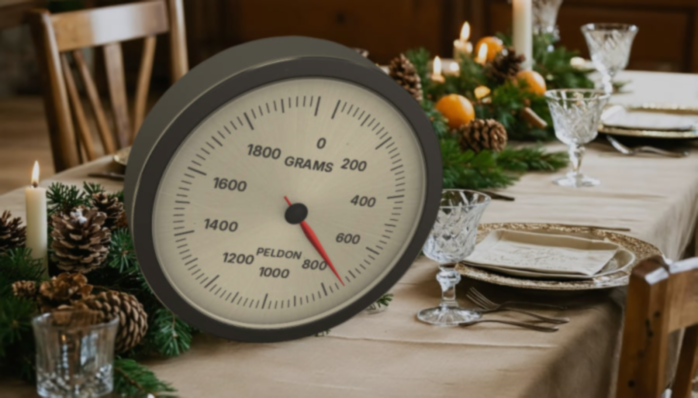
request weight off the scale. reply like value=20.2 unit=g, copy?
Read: value=740 unit=g
